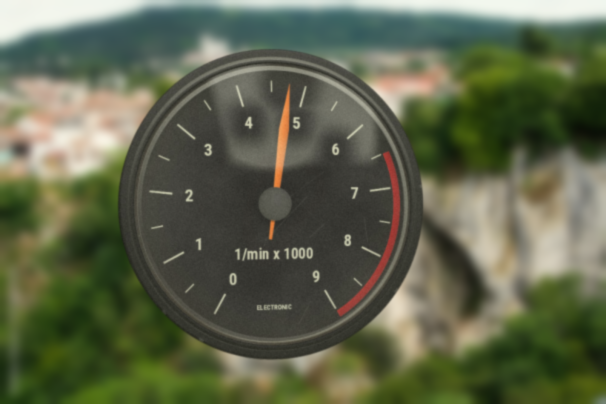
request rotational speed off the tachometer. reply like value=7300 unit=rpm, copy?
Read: value=4750 unit=rpm
